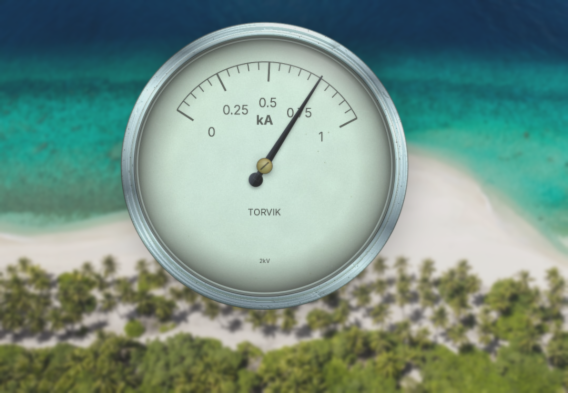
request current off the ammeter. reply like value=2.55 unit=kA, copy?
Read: value=0.75 unit=kA
